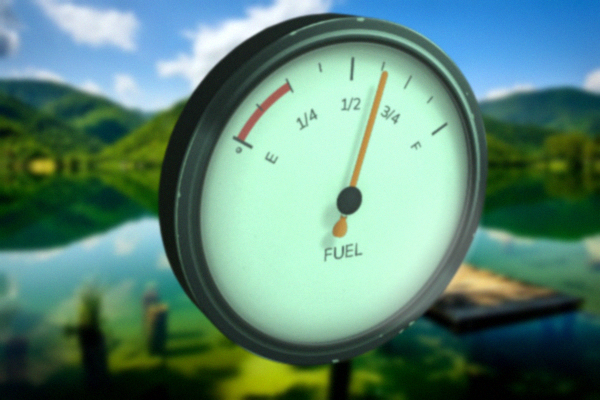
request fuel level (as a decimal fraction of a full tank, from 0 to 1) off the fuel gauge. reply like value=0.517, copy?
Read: value=0.625
